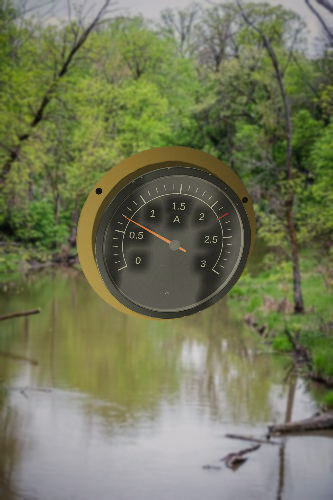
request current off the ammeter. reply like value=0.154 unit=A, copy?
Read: value=0.7 unit=A
